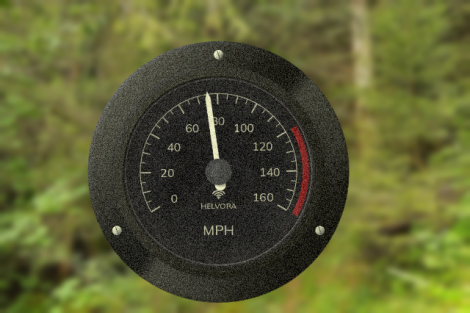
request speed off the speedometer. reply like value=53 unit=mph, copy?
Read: value=75 unit=mph
